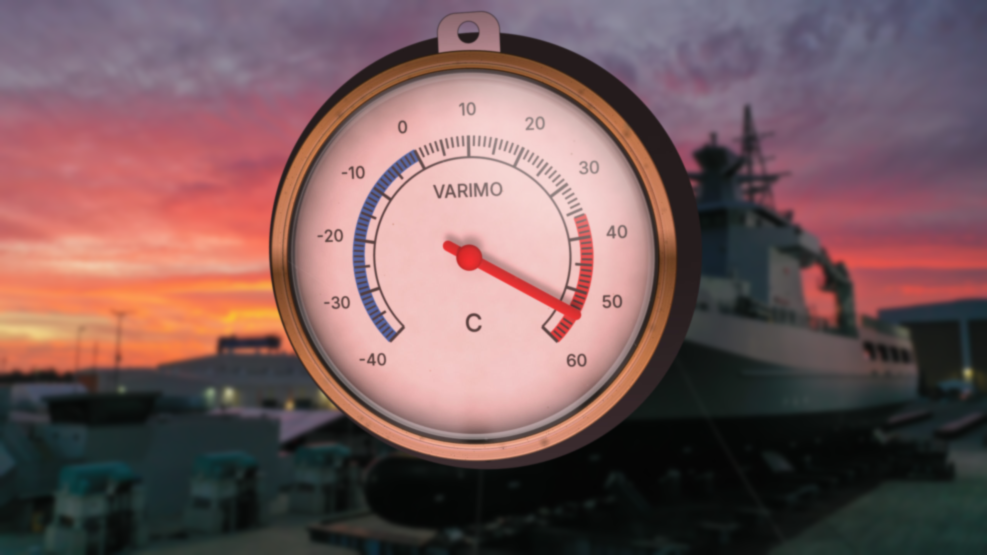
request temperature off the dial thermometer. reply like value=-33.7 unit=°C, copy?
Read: value=54 unit=°C
